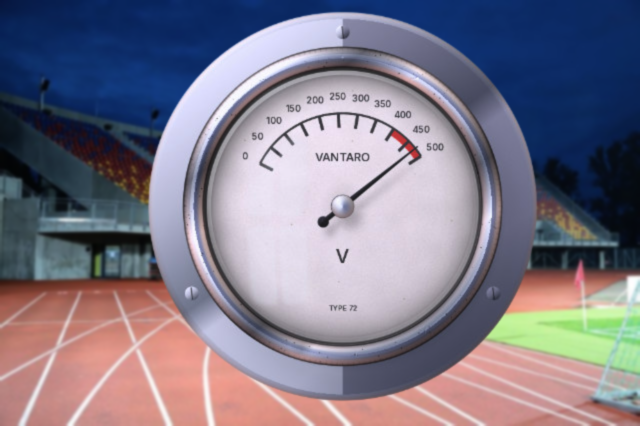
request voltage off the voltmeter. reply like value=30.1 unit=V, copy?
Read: value=475 unit=V
